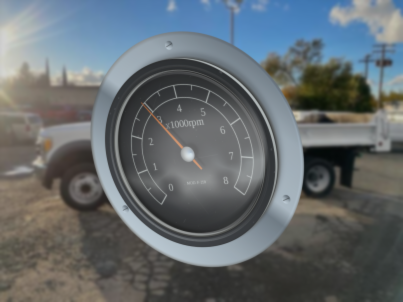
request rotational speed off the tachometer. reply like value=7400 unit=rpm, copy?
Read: value=3000 unit=rpm
